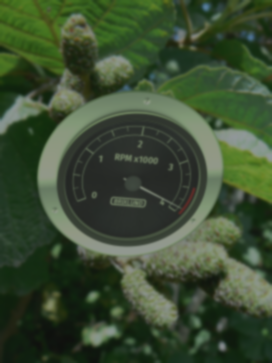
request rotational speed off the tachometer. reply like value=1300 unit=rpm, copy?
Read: value=3875 unit=rpm
